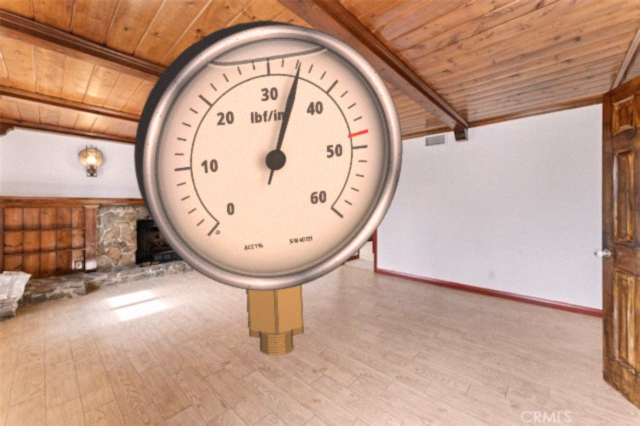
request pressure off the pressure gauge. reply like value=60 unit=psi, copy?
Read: value=34 unit=psi
